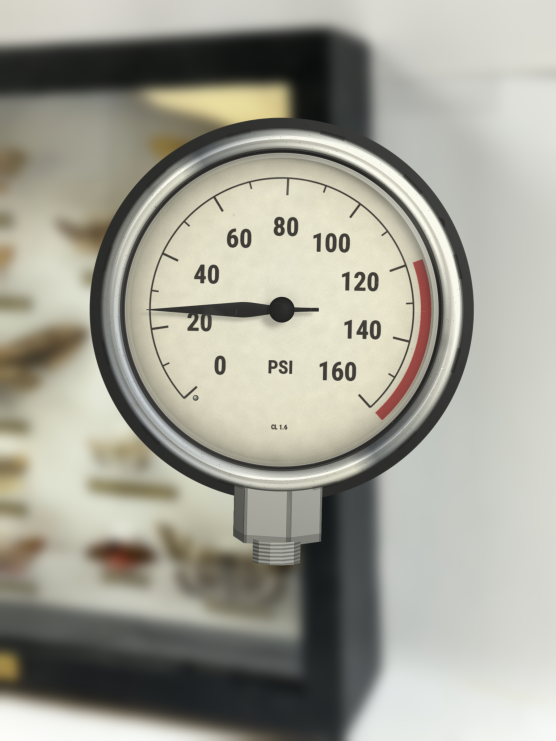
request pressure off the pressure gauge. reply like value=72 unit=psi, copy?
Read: value=25 unit=psi
